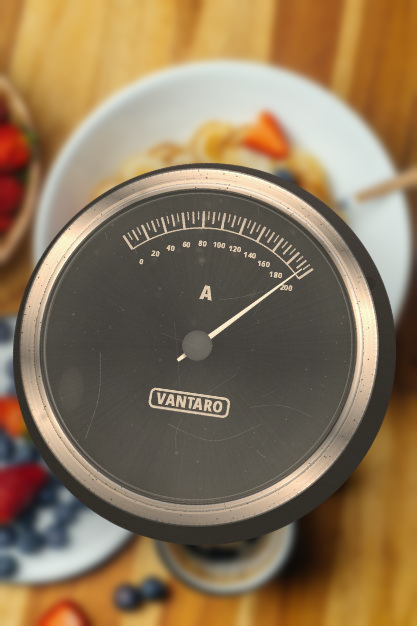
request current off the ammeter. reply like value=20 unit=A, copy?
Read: value=195 unit=A
